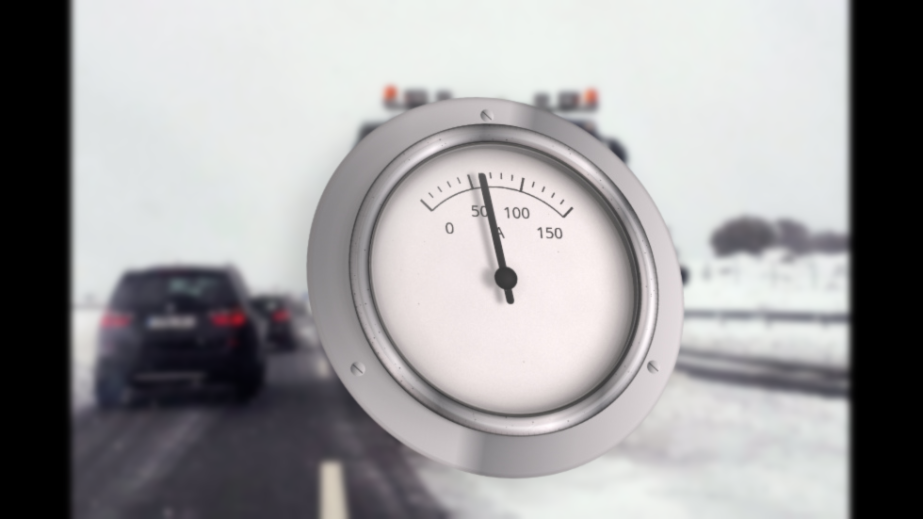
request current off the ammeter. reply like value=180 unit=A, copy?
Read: value=60 unit=A
